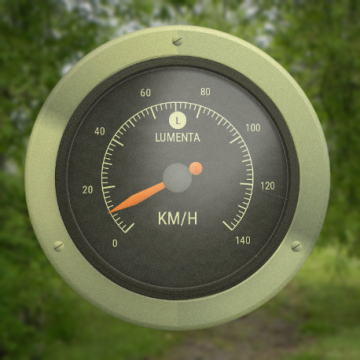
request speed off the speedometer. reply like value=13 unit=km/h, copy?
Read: value=10 unit=km/h
